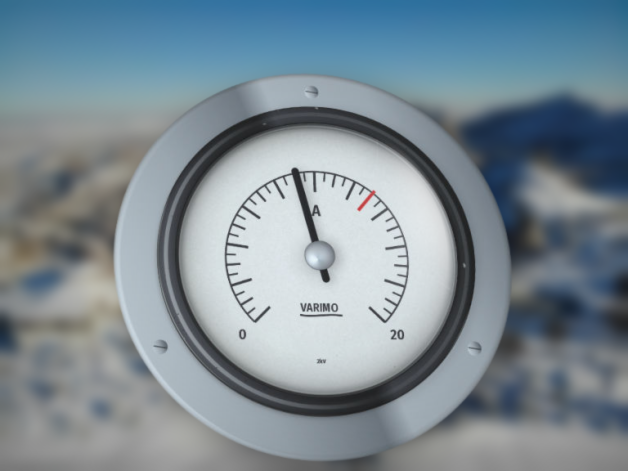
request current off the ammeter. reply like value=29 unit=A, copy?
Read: value=9 unit=A
